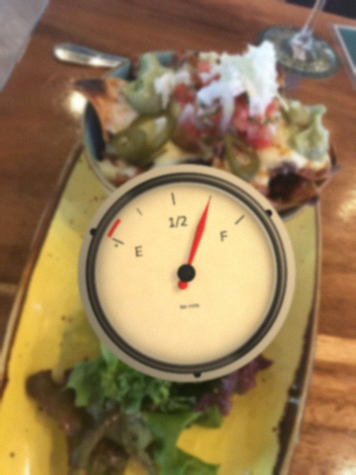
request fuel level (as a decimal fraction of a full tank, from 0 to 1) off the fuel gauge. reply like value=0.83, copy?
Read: value=0.75
